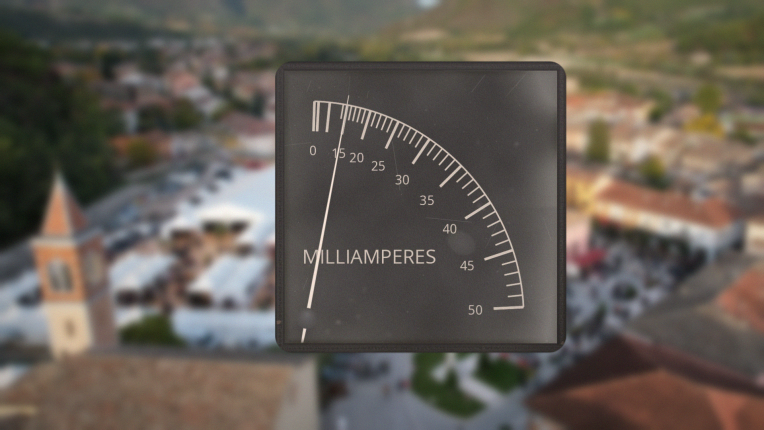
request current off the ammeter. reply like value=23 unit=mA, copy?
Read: value=15 unit=mA
